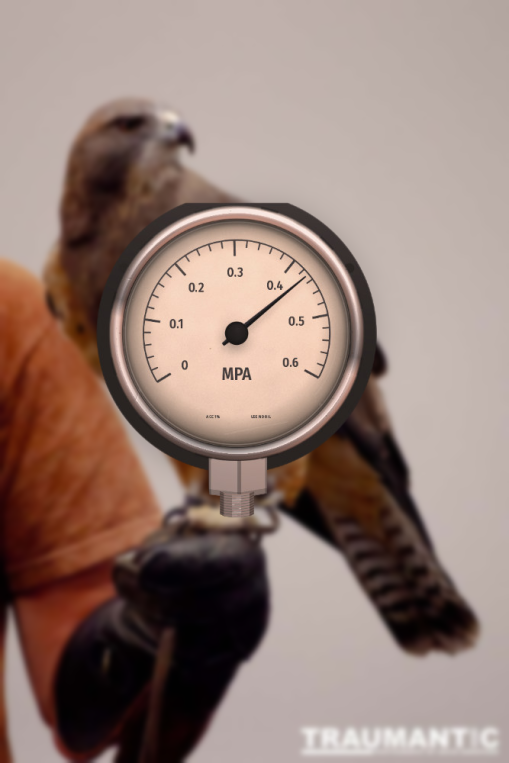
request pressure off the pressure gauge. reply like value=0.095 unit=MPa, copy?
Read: value=0.43 unit=MPa
